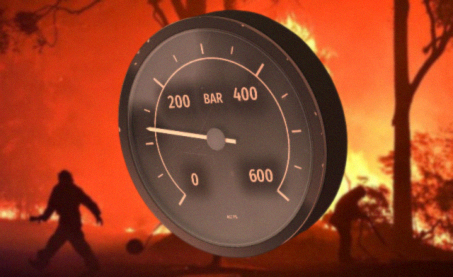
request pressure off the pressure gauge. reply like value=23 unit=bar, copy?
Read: value=125 unit=bar
